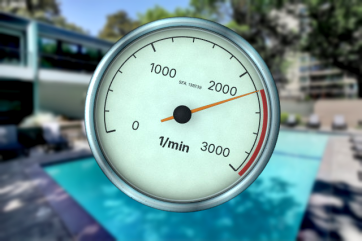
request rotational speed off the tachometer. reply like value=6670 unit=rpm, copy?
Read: value=2200 unit=rpm
